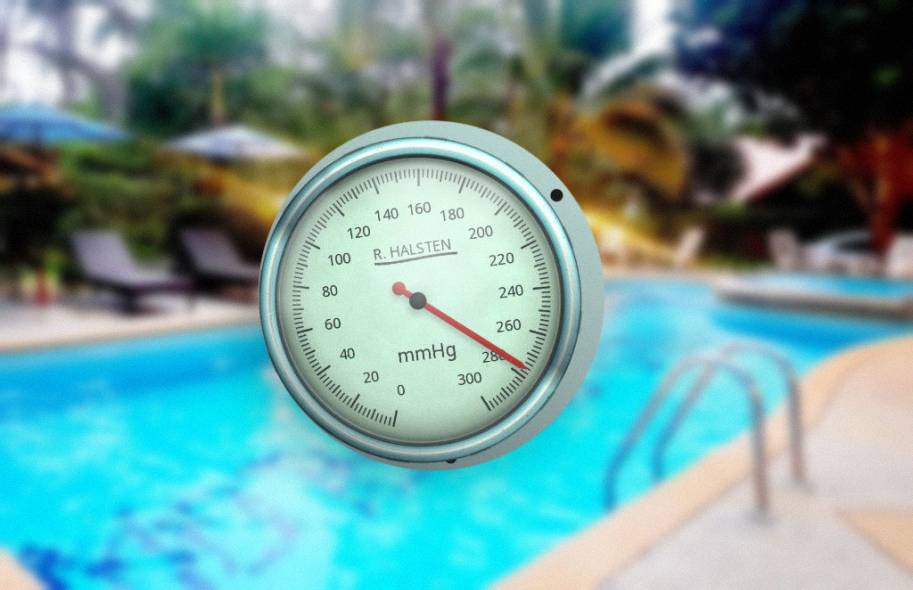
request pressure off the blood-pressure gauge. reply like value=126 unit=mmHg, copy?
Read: value=276 unit=mmHg
